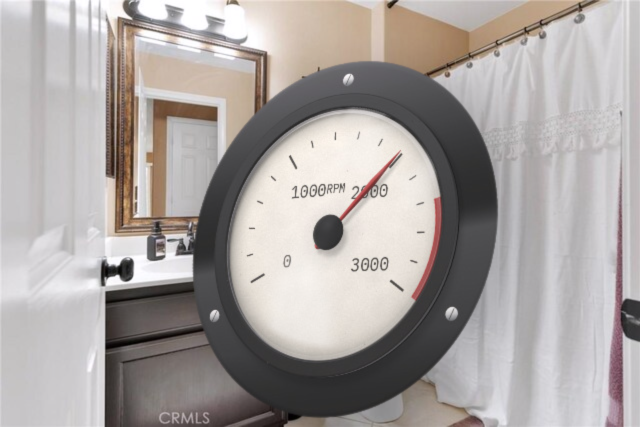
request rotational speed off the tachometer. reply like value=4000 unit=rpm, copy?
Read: value=2000 unit=rpm
